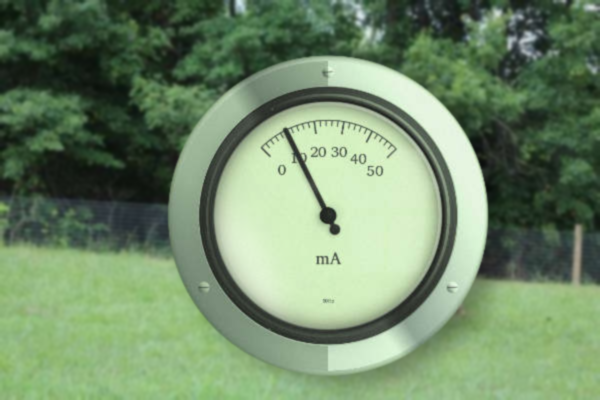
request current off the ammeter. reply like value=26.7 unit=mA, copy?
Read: value=10 unit=mA
